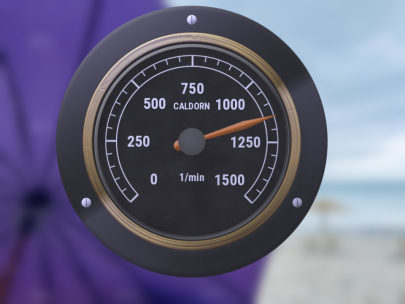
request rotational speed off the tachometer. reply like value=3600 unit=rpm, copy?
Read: value=1150 unit=rpm
